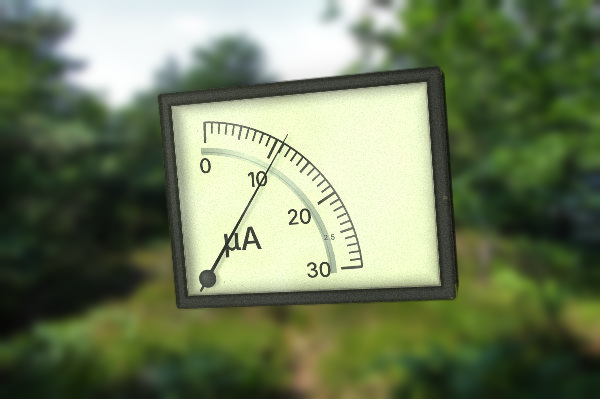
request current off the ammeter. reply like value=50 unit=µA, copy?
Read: value=11 unit=µA
